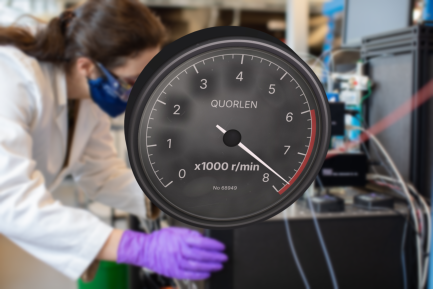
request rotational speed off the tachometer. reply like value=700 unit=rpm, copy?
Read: value=7700 unit=rpm
